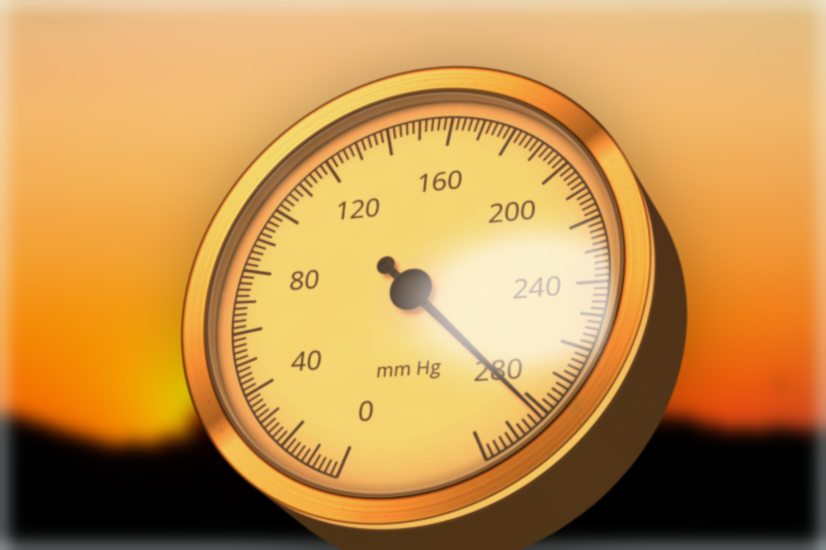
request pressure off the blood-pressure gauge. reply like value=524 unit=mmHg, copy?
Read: value=282 unit=mmHg
